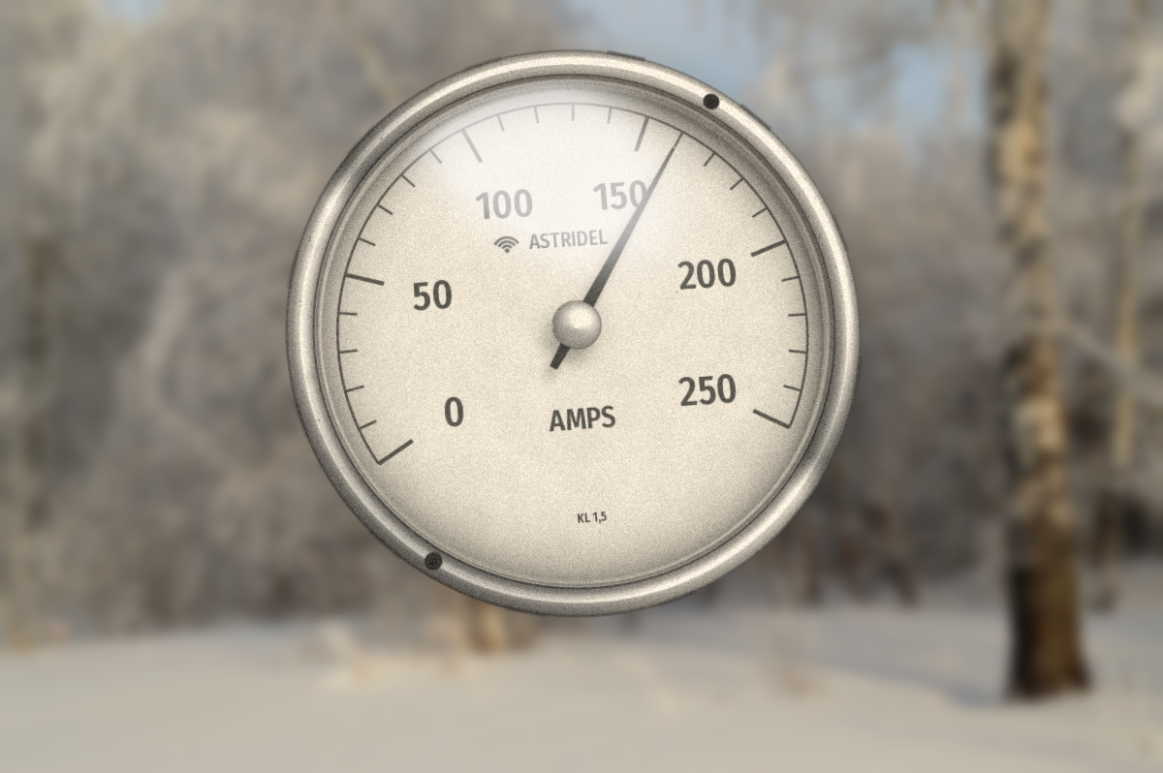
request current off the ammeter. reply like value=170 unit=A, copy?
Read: value=160 unit=A
